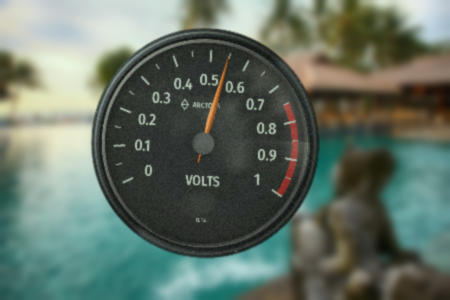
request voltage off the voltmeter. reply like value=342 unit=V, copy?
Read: value=0.55 unit=V
